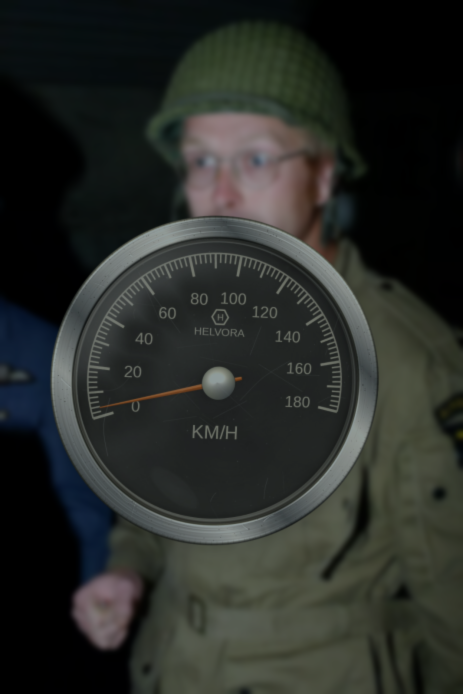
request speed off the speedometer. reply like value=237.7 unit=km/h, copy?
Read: value=4 unit=km/h
